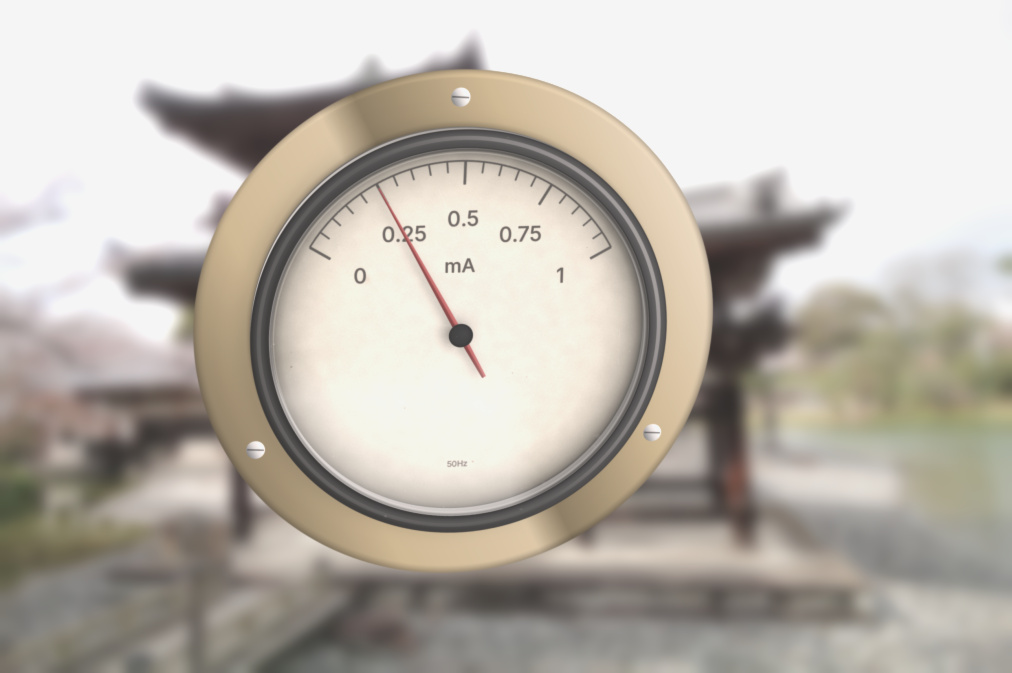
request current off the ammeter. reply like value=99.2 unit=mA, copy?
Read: value=0.25 unit=mA
